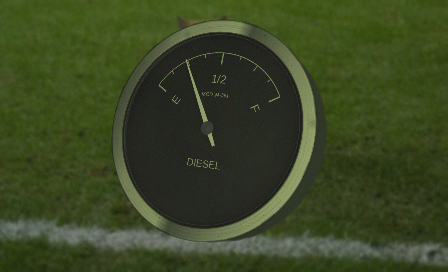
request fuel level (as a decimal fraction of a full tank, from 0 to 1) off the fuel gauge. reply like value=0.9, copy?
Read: value=0.25
